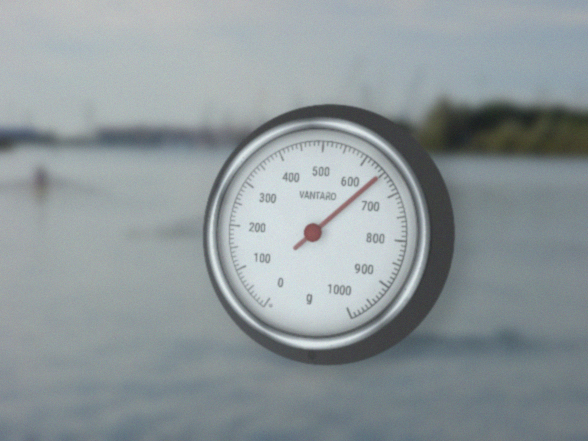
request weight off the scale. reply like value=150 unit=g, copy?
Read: value=650 unit=g
